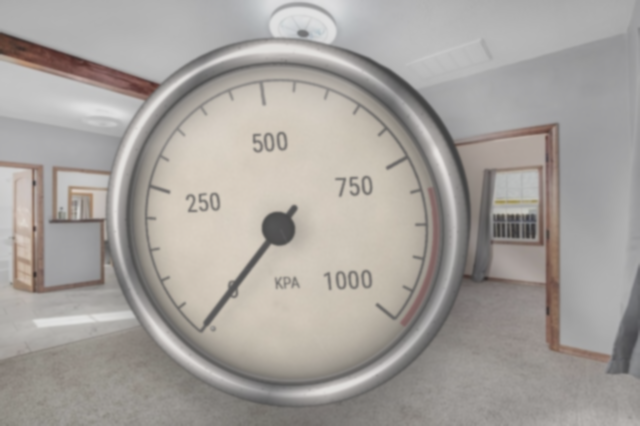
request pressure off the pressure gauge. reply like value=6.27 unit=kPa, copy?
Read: value=0 unit=kPa
